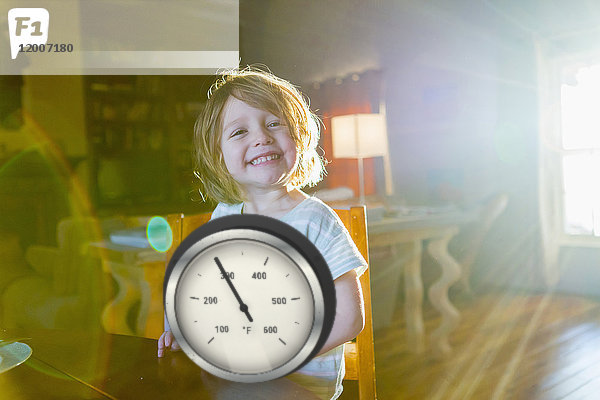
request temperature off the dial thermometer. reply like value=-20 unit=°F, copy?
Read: value=300 unit=°F
